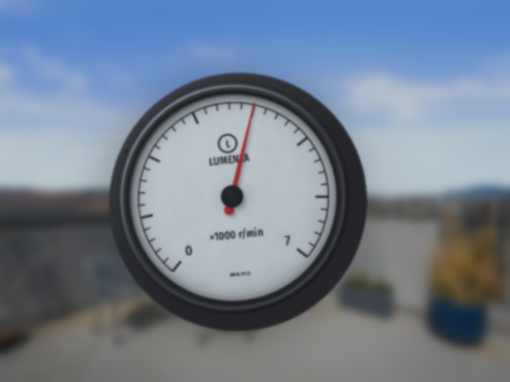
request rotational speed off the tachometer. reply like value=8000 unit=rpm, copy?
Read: value=4000 unit=rpm
